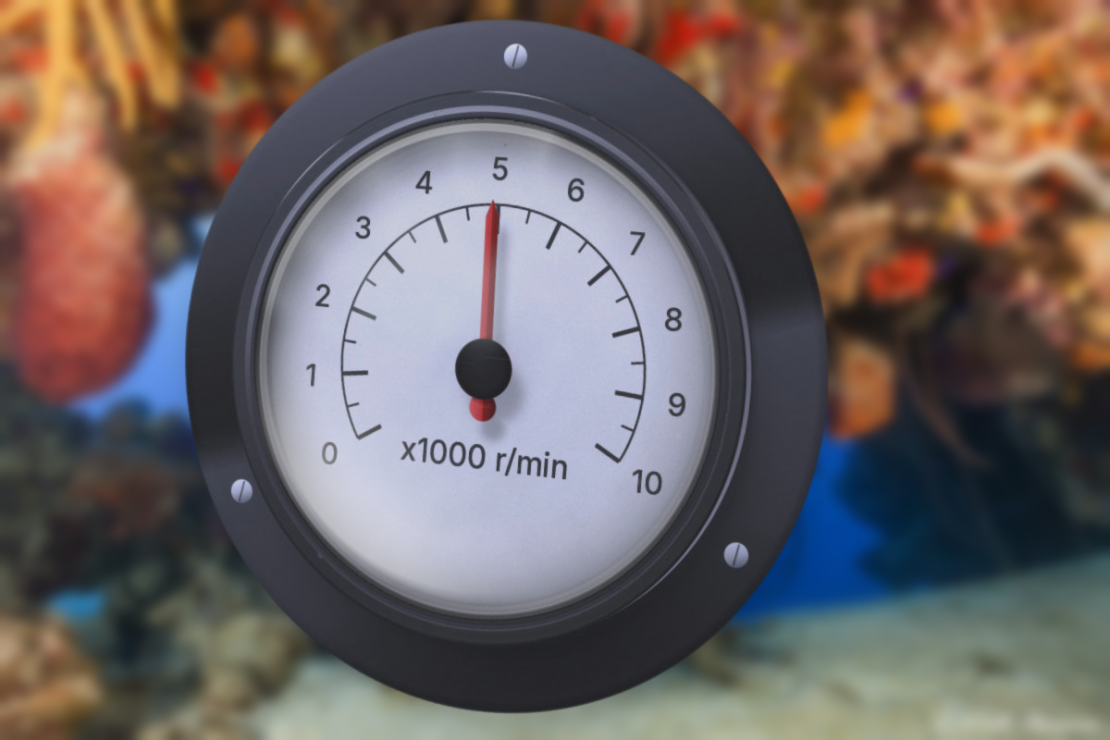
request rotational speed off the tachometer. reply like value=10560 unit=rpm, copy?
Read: value=5000 unit=rpm
